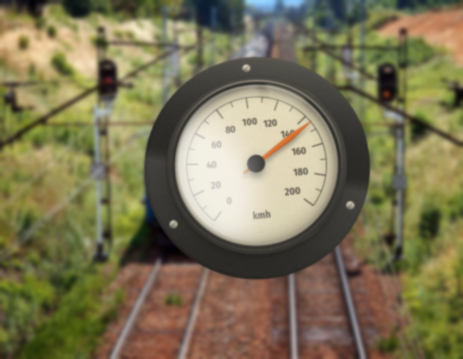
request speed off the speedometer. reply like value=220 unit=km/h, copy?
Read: value=145 unit=km/h
